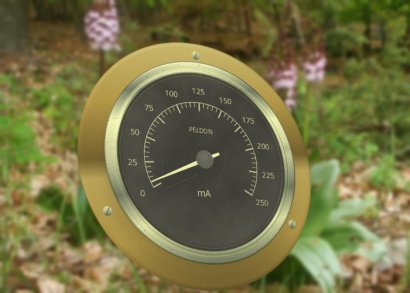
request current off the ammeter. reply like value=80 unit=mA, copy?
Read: value=5 unit=mA
